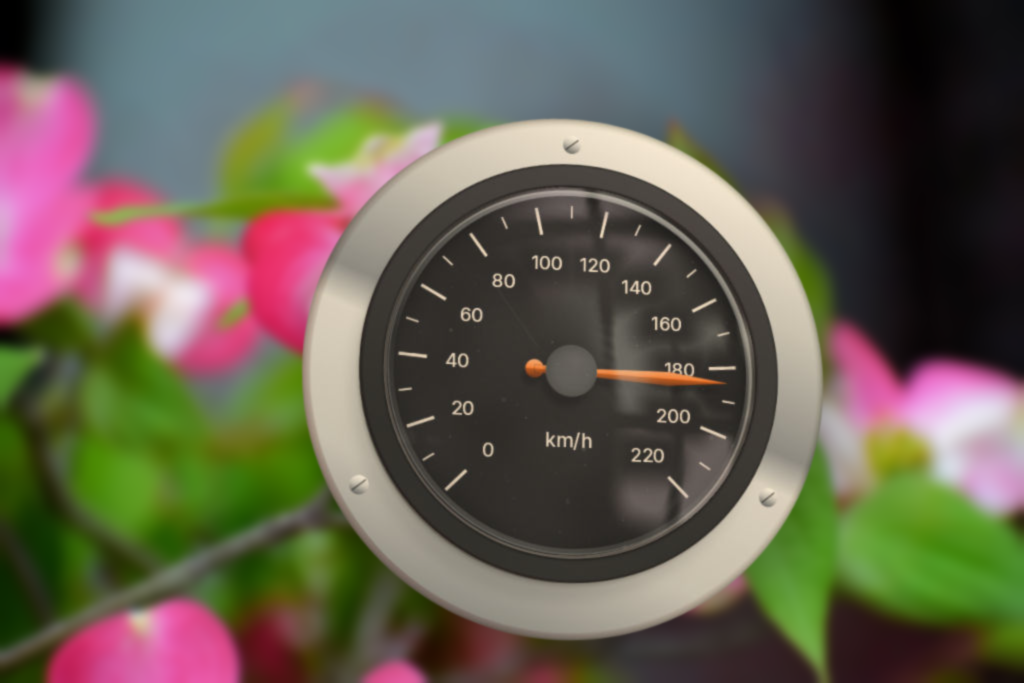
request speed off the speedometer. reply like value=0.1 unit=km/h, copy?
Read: value=185 unit=km/h
